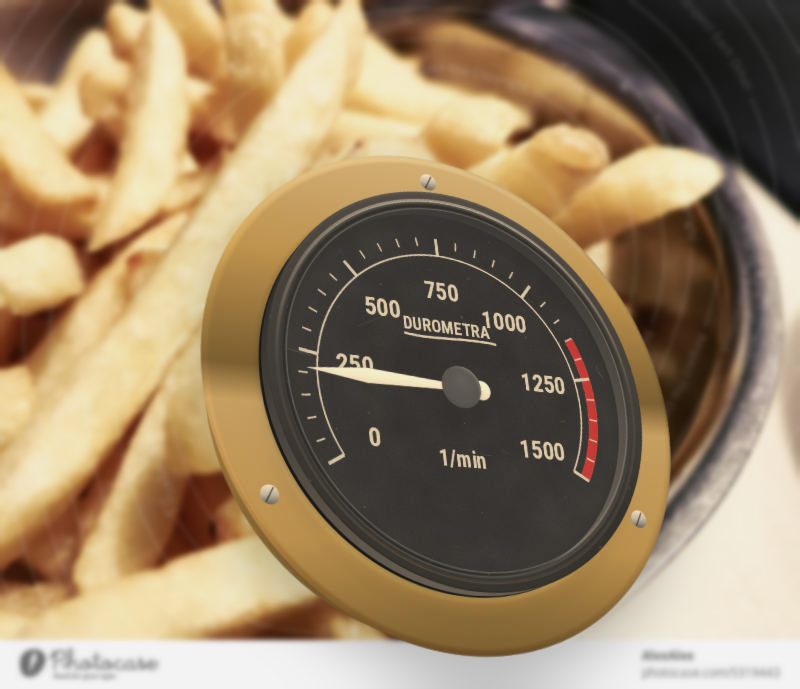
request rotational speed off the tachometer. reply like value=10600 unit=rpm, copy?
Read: value=200 unit=rpm
